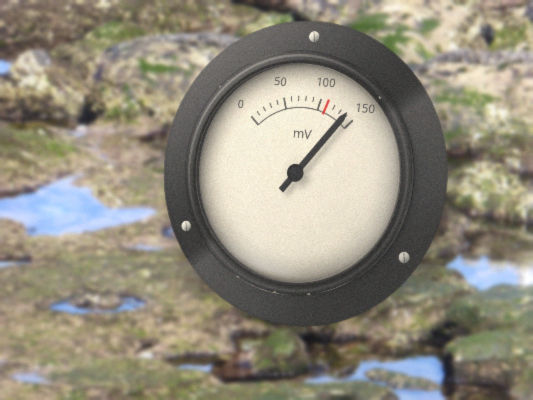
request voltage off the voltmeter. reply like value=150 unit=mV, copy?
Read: value=140 unit=mV
